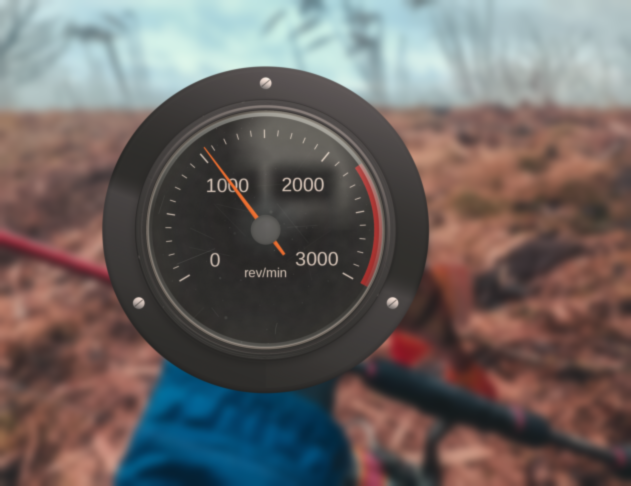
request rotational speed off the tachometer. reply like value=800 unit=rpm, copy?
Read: value=1050 unit=rpm
